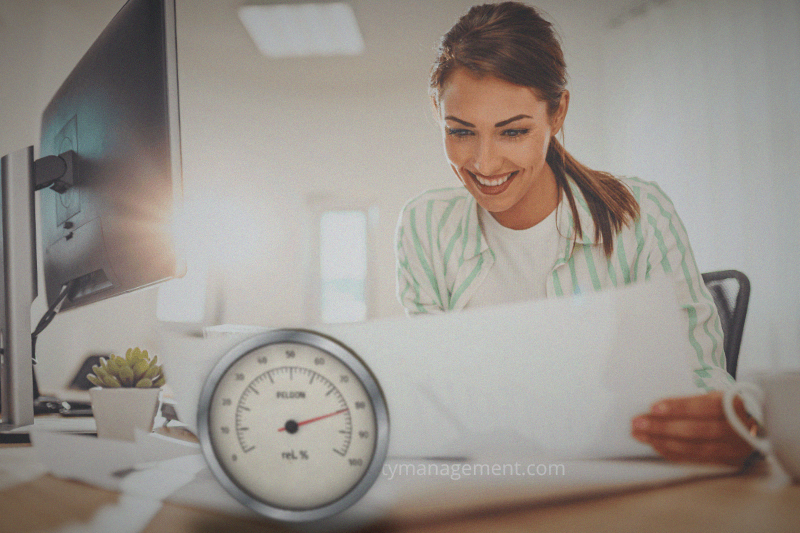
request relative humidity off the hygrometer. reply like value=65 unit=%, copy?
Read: value=80 unit=%
